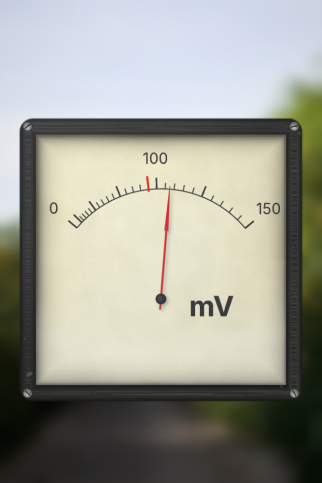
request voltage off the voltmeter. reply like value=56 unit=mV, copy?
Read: value=107.5 unit=mV
